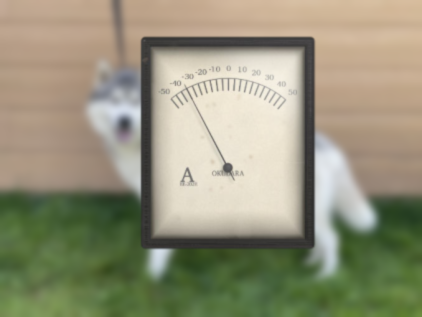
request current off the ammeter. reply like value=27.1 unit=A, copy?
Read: value=-35 unit=A
